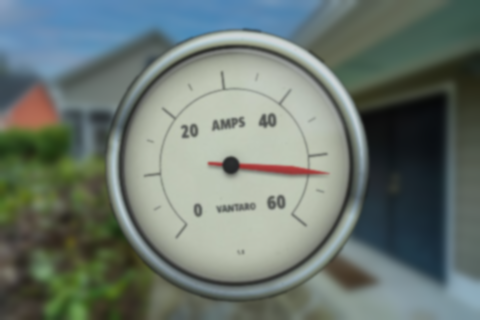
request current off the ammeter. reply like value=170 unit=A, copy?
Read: value=52.5 unit=A
